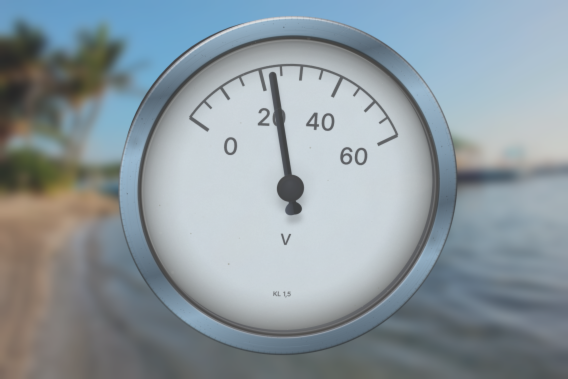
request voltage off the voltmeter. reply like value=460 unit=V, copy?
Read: value=22.5 unit=V
